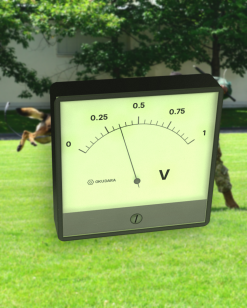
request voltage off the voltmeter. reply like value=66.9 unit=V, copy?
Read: value=0.35 unit=V
